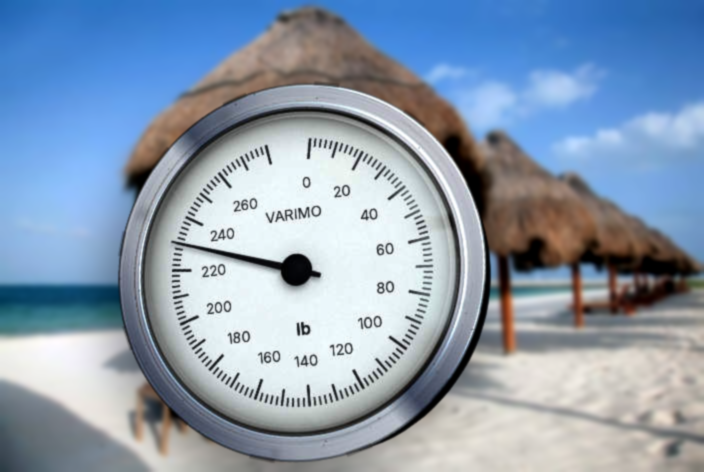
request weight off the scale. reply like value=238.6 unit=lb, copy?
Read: value=230 unit=lb
